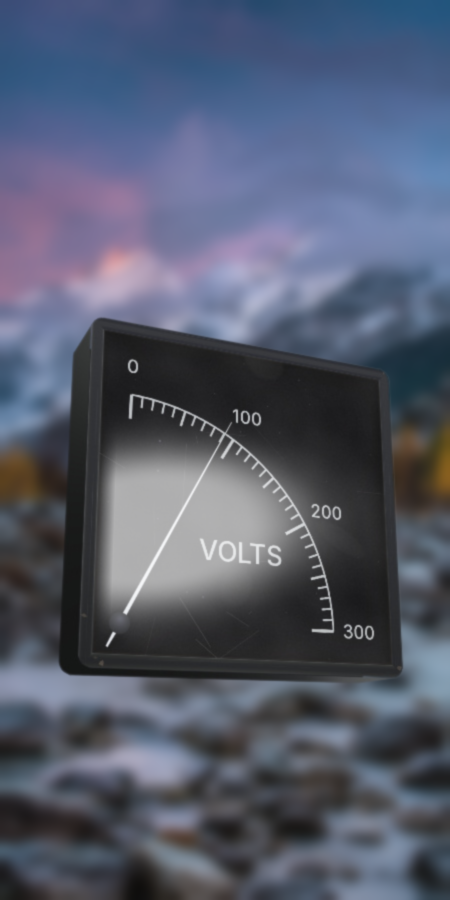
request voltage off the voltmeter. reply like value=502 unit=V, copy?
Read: value=90 unit=V
